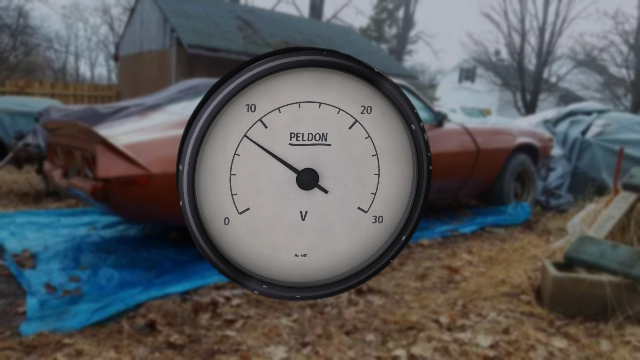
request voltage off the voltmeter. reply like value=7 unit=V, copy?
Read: value=8 unit=V
